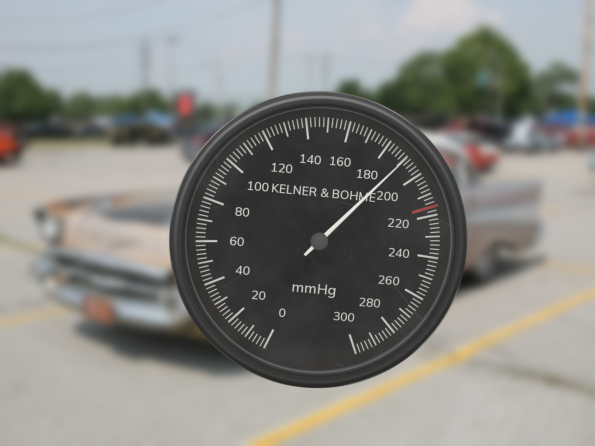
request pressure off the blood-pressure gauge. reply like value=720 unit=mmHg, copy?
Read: value=190 unit=mmHg
